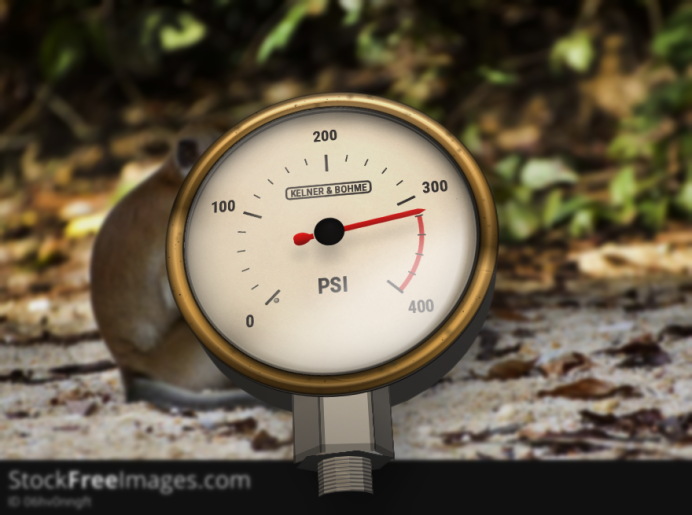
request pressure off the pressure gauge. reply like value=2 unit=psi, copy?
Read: value=320 unit=psi
